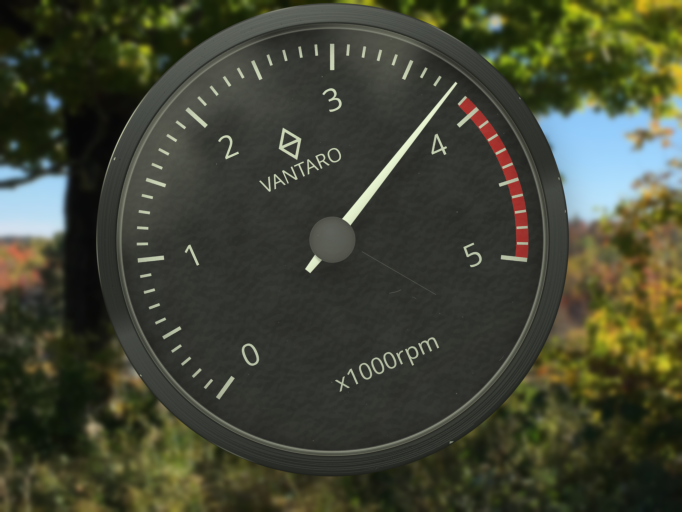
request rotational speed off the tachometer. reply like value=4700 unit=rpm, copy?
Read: value=3800 unit=rpm
